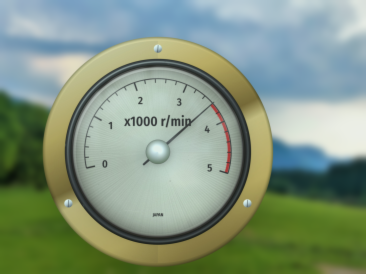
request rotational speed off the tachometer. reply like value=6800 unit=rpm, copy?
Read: value=3600 unit=rpm
